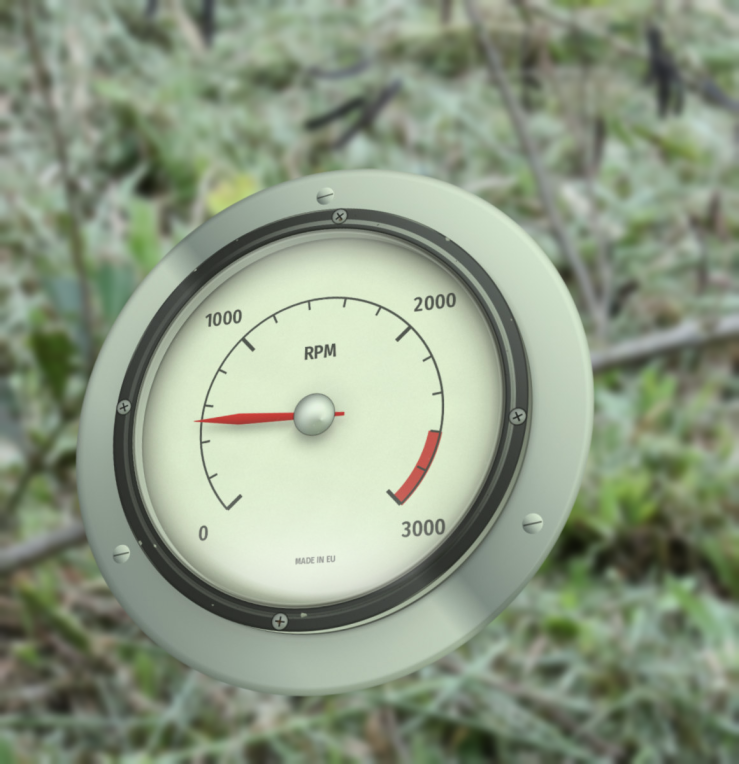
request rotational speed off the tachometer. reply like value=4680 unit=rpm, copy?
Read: value=500 unit=rpm
